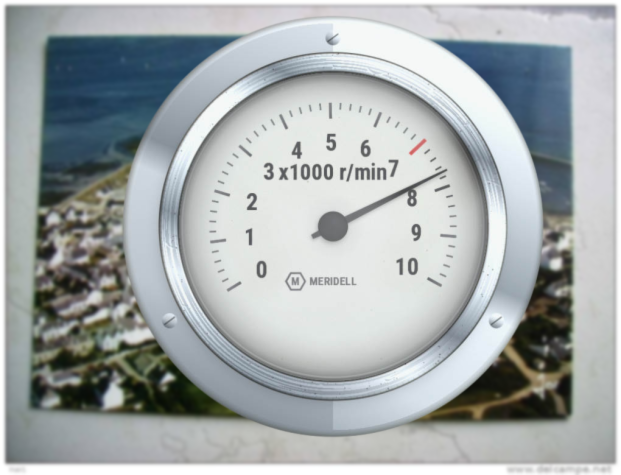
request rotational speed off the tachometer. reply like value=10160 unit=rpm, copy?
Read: value=7700 unit=rpm
